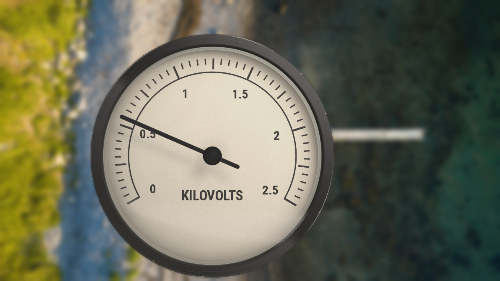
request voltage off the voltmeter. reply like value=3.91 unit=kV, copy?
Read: value=0.55 unit=kV
